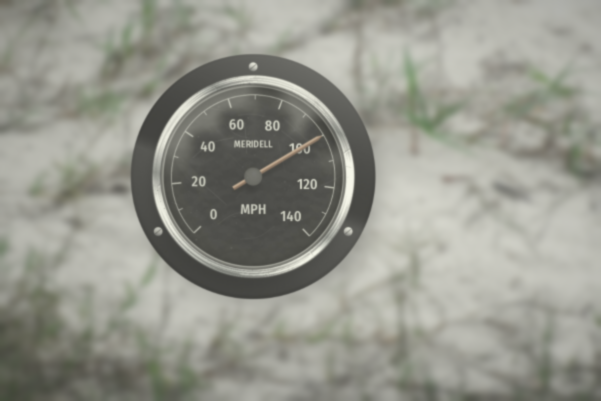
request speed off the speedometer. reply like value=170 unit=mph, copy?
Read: value=100 unit=mph
